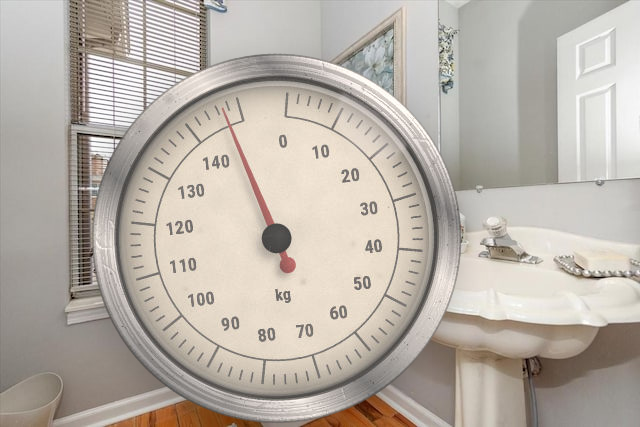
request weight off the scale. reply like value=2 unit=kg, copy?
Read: value=147 unit=kg
